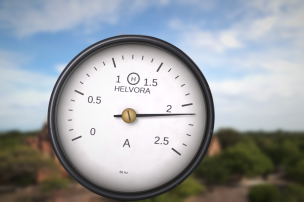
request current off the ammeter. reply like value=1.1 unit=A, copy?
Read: value=2.1 unit=A
